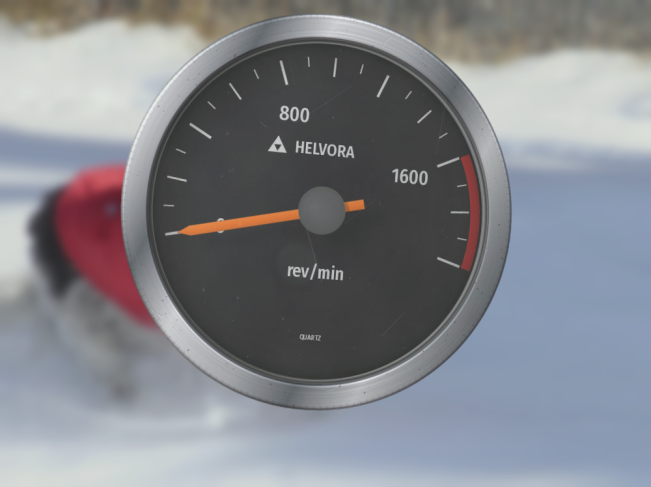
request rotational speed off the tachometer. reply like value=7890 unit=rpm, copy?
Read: value=0 unit=rpm
